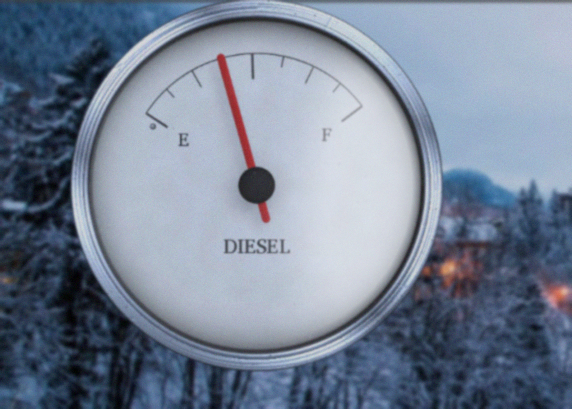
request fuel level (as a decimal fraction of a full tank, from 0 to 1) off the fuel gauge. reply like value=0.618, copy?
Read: value=0.375
